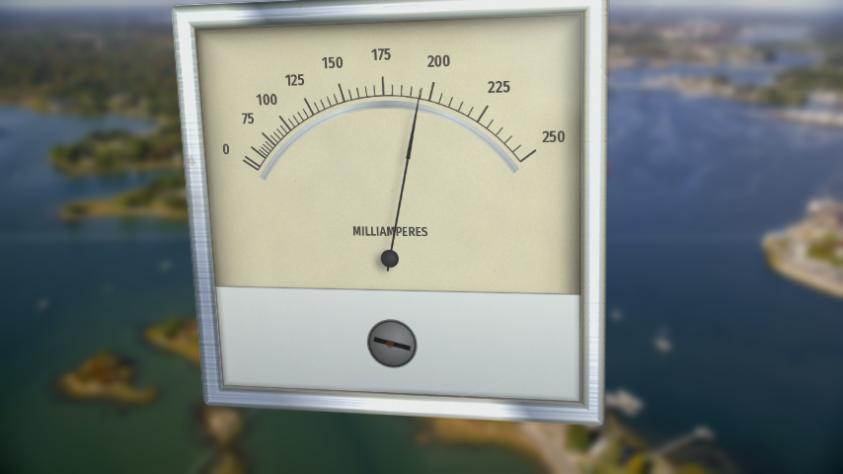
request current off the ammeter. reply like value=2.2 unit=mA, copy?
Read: value=195 unit=mA
